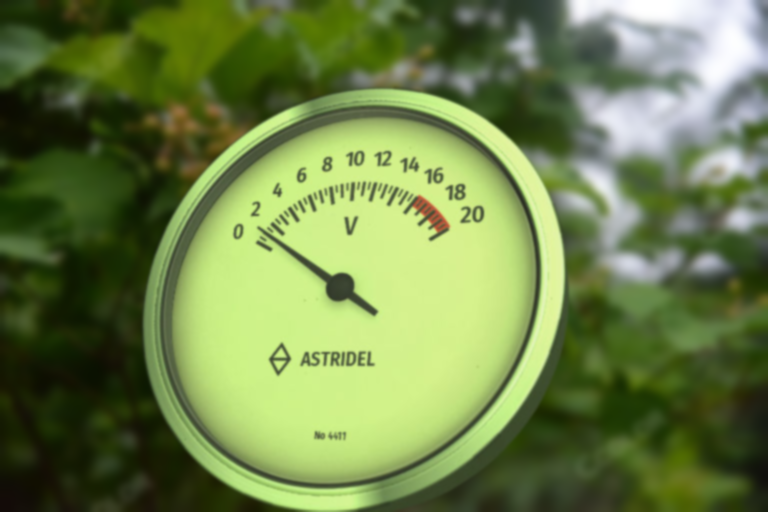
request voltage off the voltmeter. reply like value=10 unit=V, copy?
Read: value=1 unit=V
